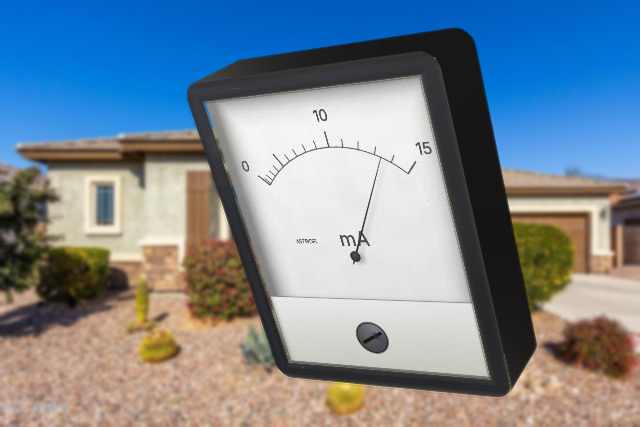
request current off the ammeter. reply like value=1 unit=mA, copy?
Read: value=13.5 unit=mA
